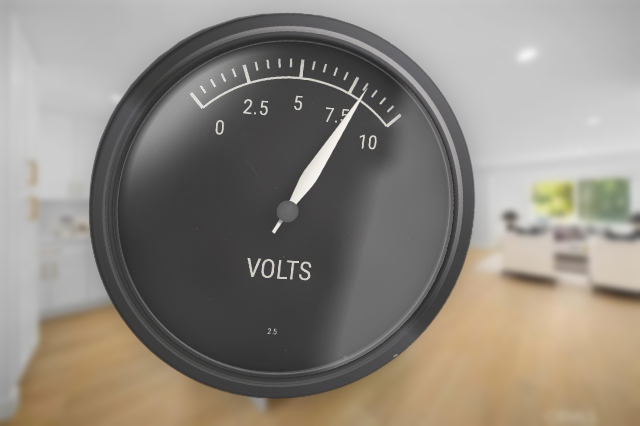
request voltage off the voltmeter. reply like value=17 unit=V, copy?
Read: value=8 unit=V
